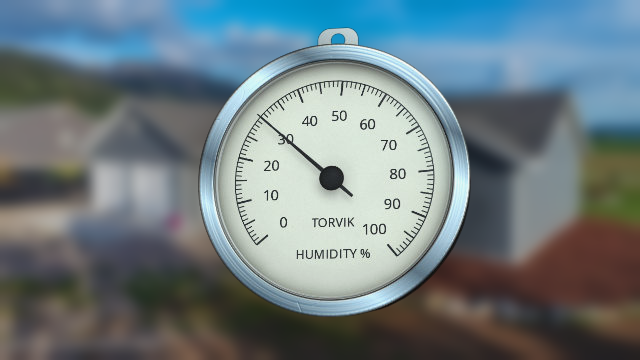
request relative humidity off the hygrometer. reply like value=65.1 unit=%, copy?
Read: value=30 unit=%
